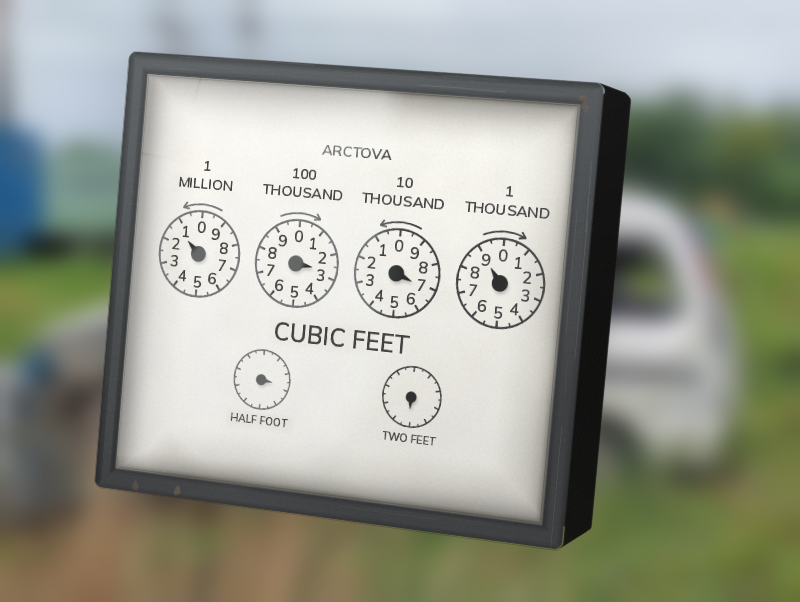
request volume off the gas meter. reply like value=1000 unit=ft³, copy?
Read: value=126900 unit=ft³
